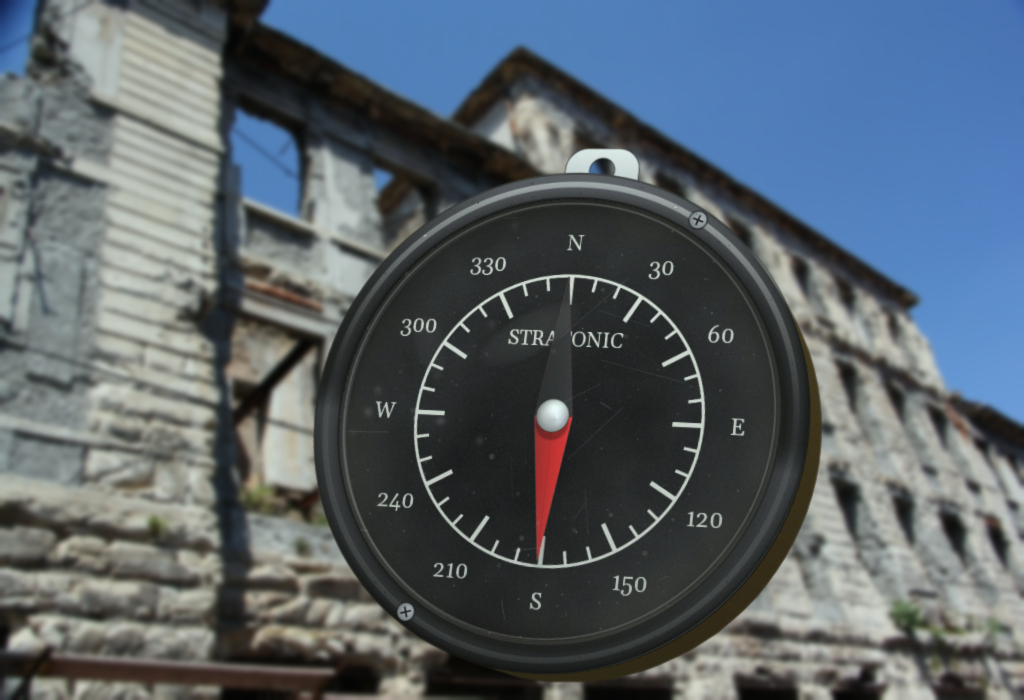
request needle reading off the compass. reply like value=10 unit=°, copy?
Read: value=180 unit=°
